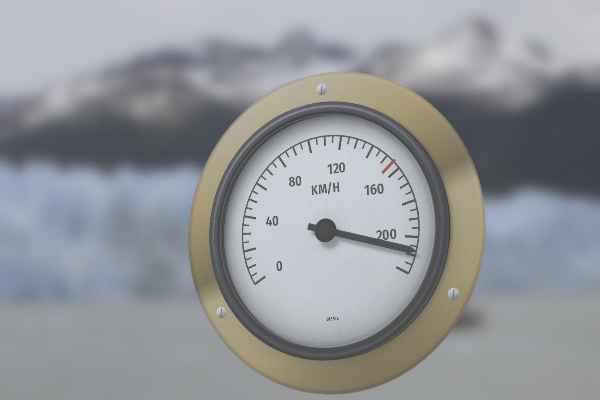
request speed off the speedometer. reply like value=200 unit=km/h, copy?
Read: value=207.5 unit=km/h
